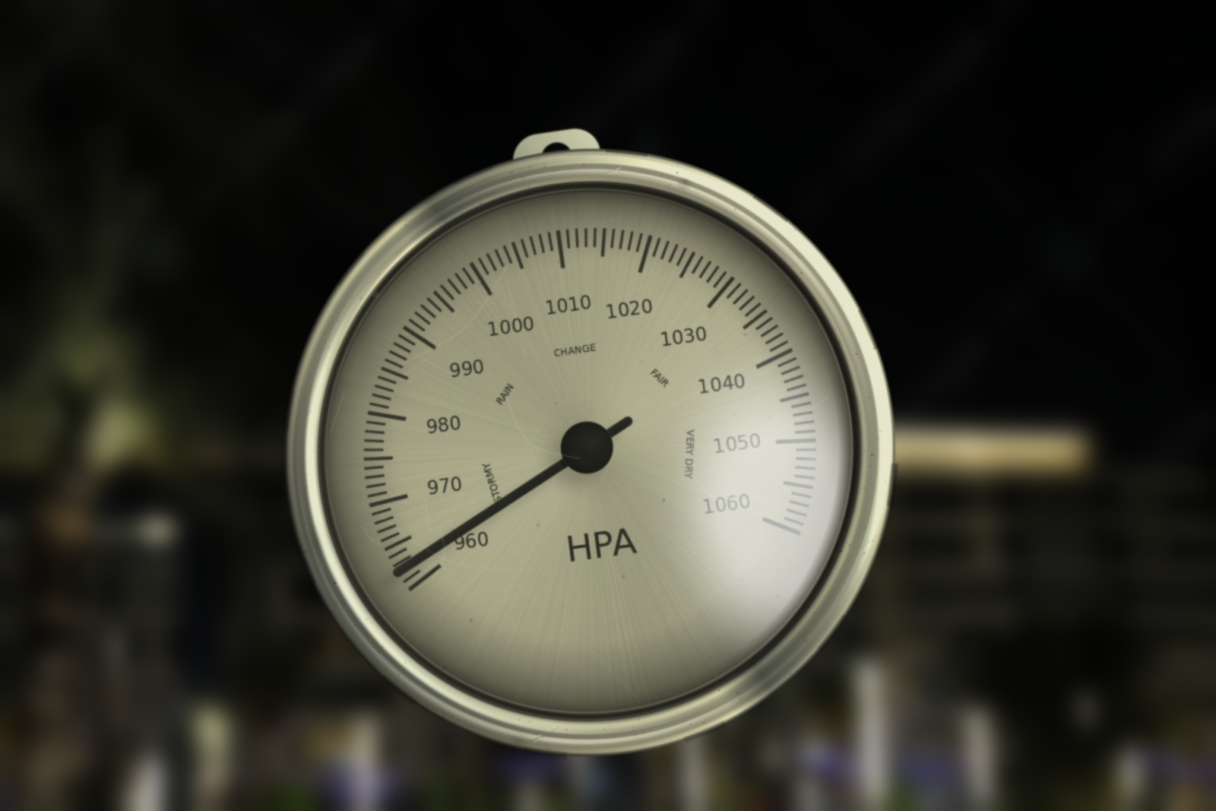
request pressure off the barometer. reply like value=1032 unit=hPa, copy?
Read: value=962 unit=hPa
